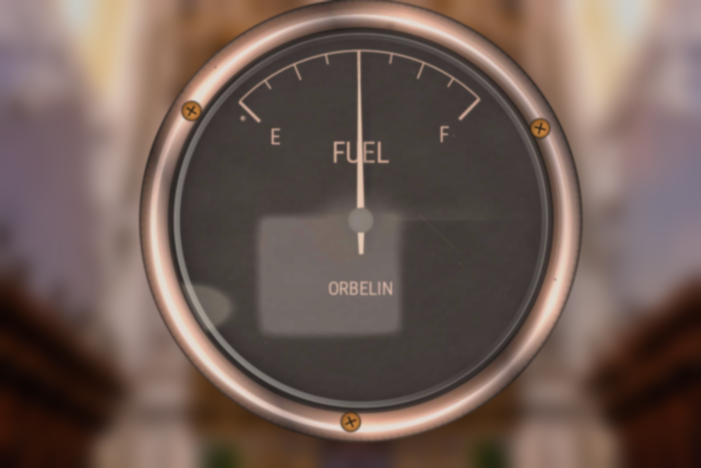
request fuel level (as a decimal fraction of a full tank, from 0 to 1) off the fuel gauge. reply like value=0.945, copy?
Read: value=0.5
